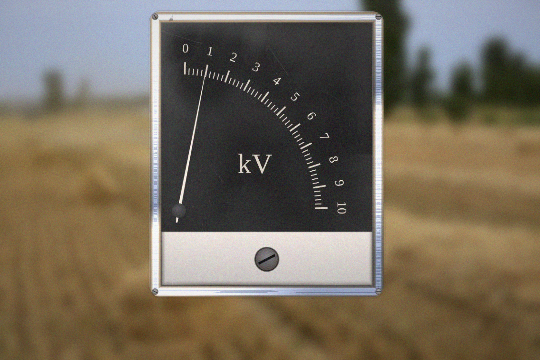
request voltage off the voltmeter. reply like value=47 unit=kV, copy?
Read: value=1 unit=kV
